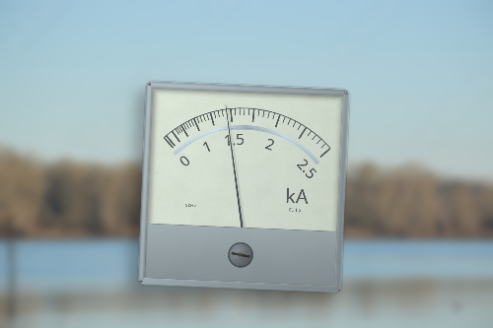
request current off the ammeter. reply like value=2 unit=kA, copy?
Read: value=1.45 unit=kA
